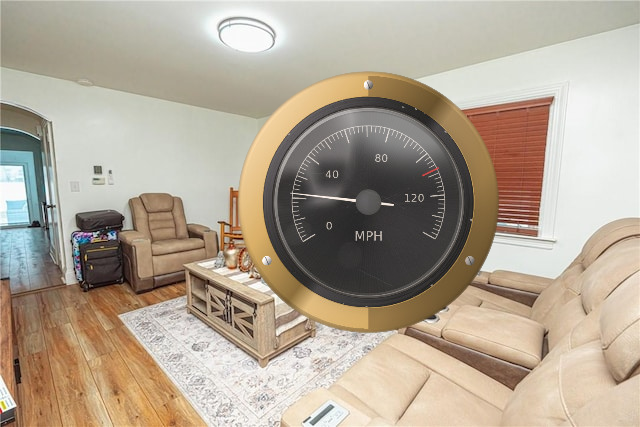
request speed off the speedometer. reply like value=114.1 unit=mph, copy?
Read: value=22 unit=mph
